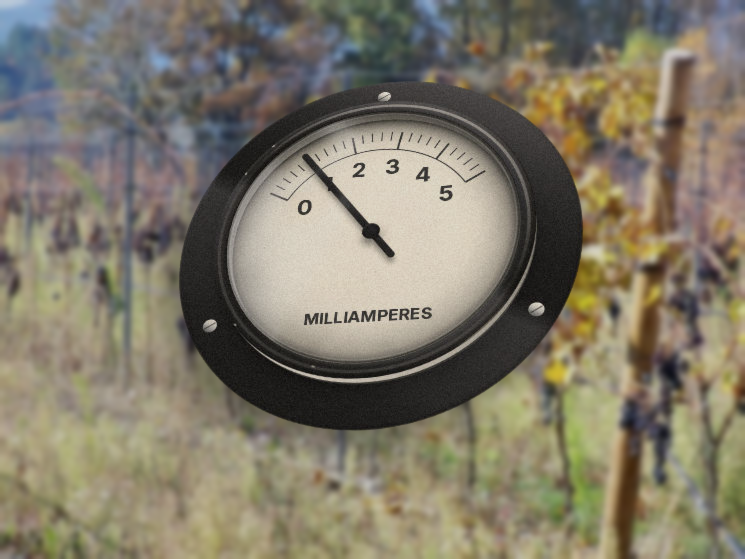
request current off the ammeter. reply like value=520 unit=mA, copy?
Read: value=1 unit=mA
